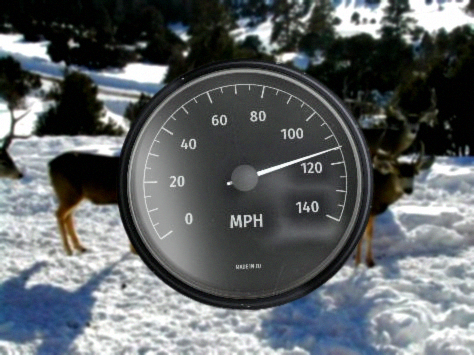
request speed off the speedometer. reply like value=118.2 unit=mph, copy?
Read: value=115 unit=mph
